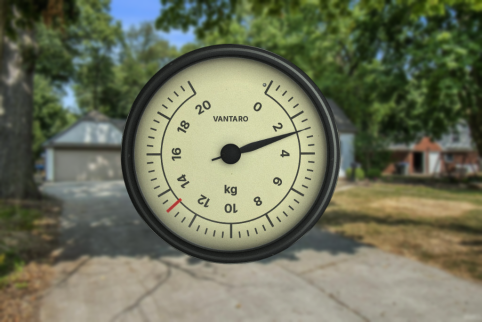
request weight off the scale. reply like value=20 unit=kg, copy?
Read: value=2.8 unit=kg
